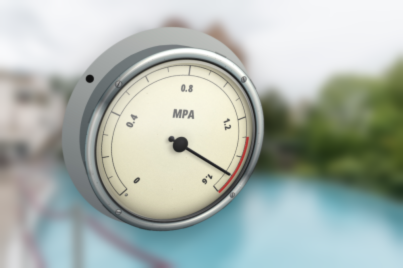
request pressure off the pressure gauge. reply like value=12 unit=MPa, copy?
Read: value=1.5 unit=MPa
